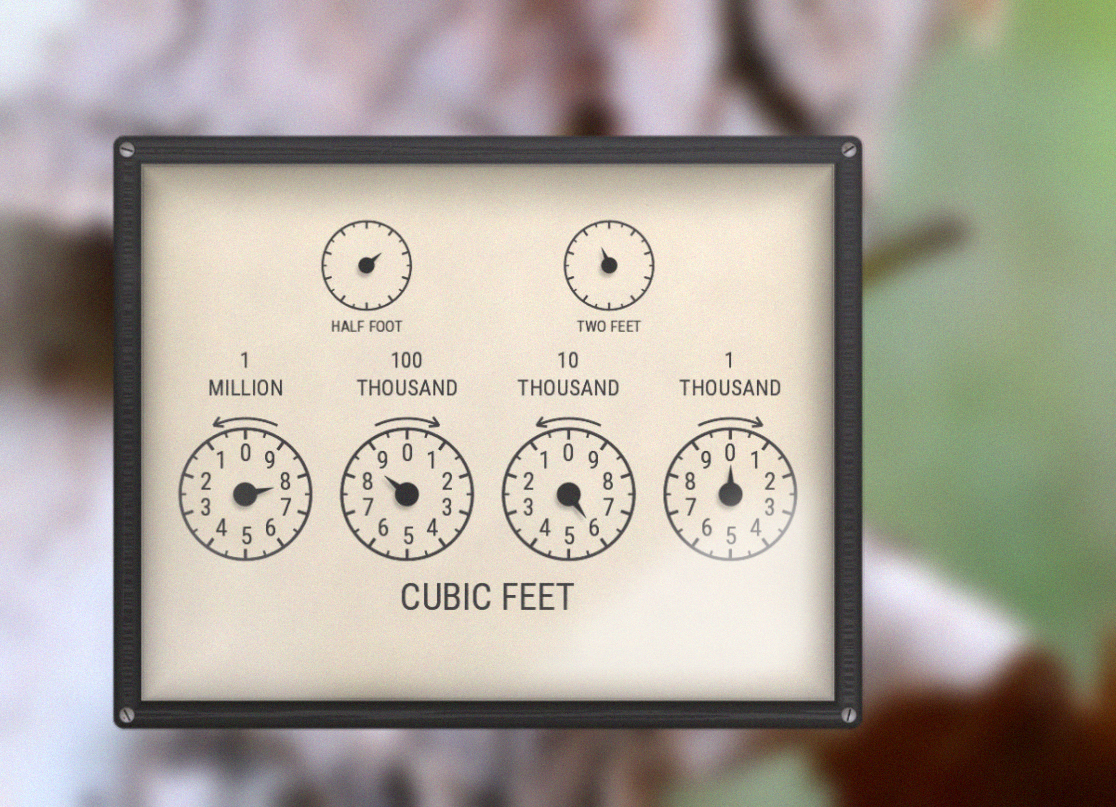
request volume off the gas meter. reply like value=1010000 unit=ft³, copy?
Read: value=786000 unit=ft³
